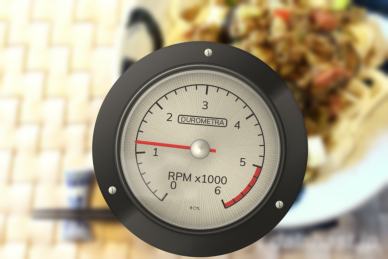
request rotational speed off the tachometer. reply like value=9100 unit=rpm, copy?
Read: value=1200 unit=rpm
